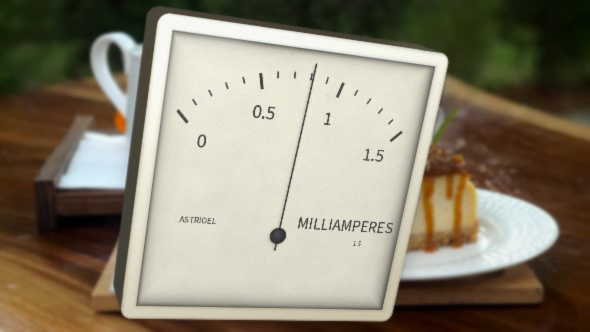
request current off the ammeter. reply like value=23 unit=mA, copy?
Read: value=0.8 unit=mA
